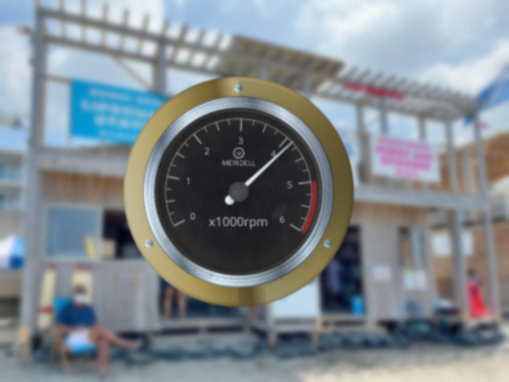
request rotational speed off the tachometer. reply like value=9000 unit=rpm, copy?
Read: value=4125 unit=rpm
